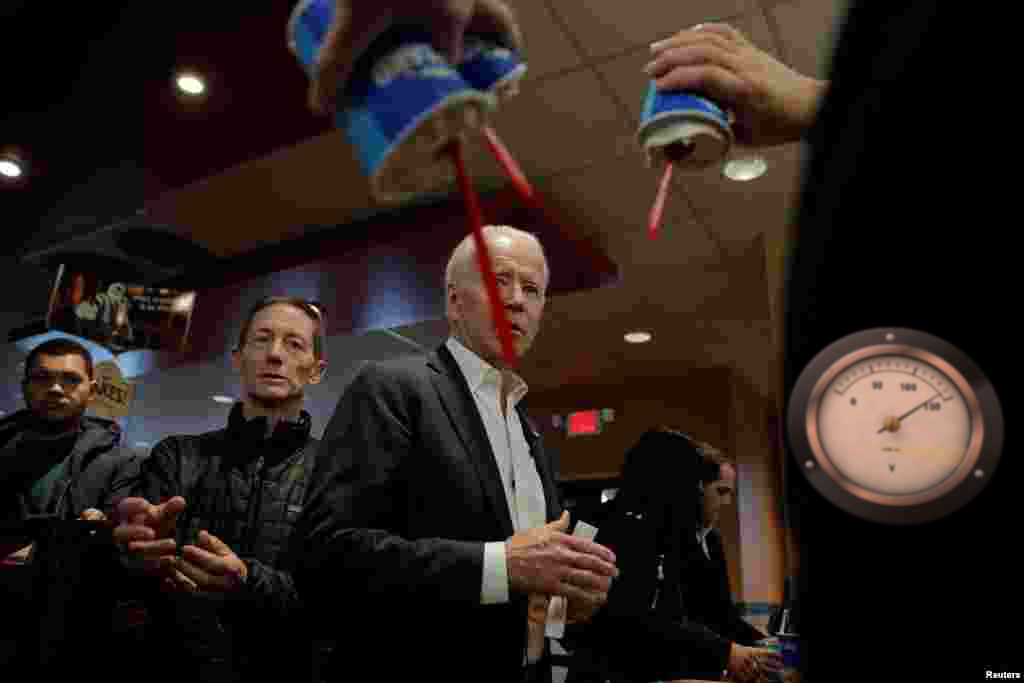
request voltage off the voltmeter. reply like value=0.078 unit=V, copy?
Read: value=140 unit=V
